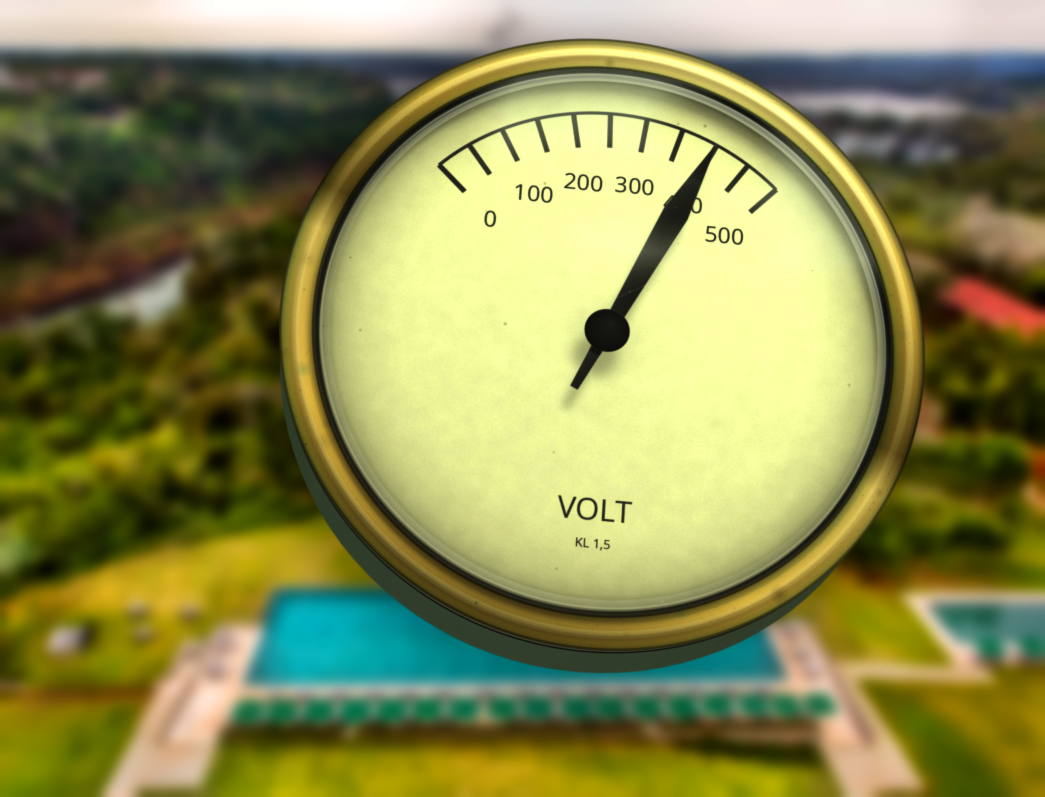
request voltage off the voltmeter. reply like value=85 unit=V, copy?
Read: value=400 unit=V
